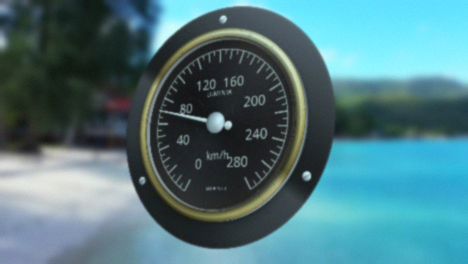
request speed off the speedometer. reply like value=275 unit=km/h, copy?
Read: value=70 unit=km/h
